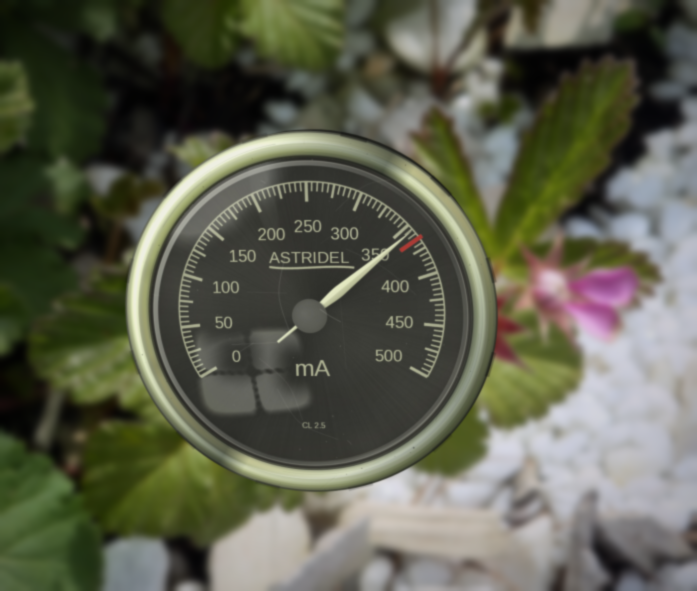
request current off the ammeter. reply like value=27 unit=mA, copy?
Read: value=355 unit=mA
